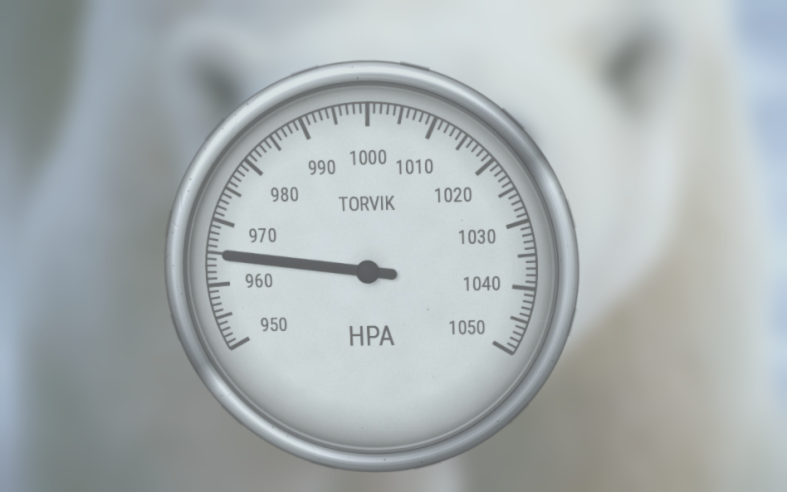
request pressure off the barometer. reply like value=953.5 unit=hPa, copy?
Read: value=965 unit=hPa
